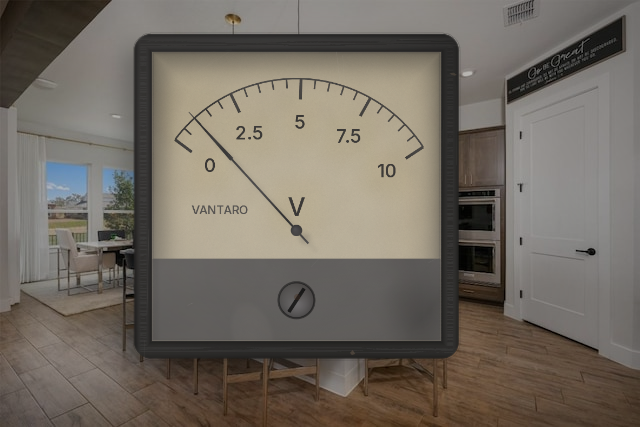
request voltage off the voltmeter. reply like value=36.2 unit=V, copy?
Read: value=1 unit=V
